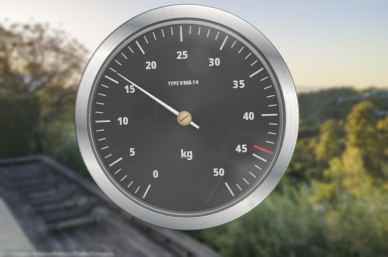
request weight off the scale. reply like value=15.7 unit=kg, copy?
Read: value=16 unit=kg
